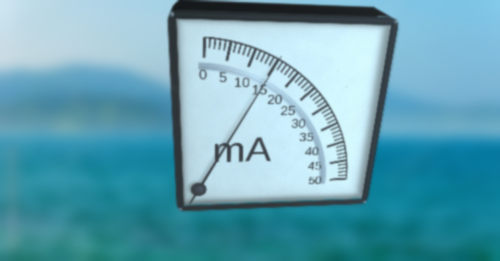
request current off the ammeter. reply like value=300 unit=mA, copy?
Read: value=15 unit=mA
